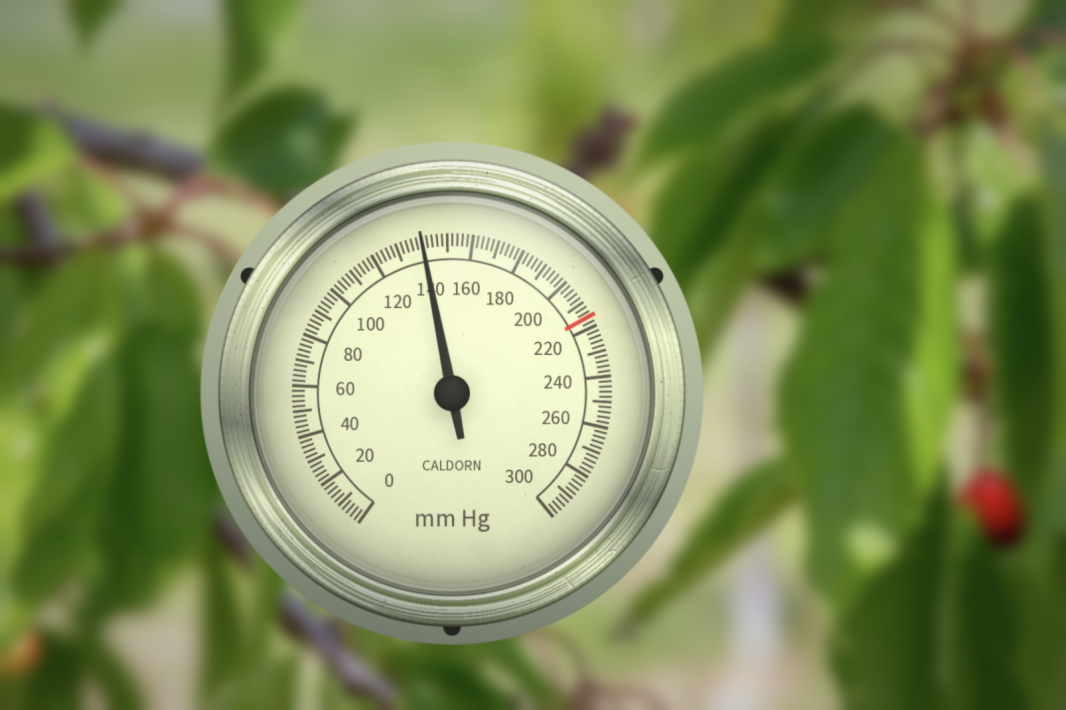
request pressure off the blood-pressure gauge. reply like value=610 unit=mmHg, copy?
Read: value=140 unit=mmHg
